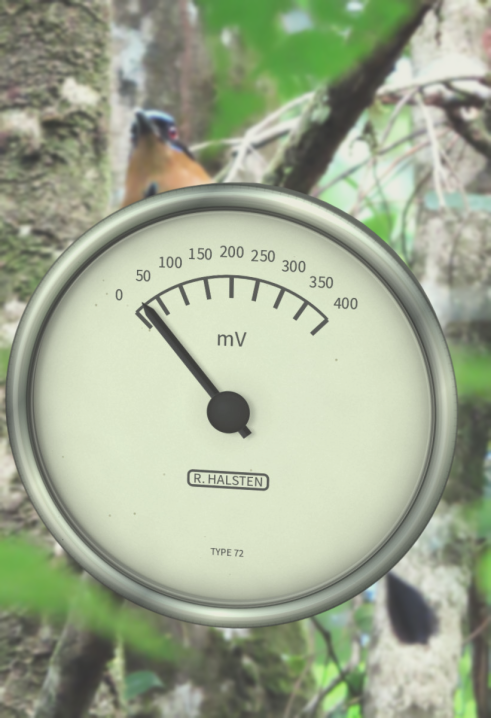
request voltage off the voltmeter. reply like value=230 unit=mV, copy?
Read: value=25 unit=mV
